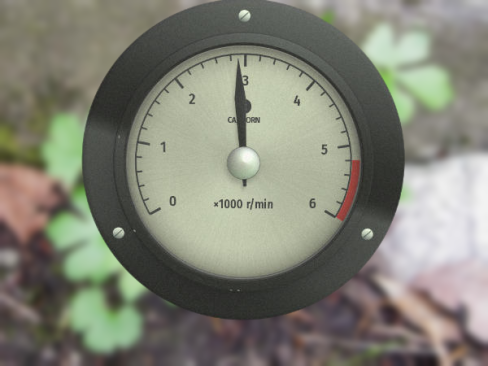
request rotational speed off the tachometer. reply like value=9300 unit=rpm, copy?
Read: value=2900 unit=rpm
